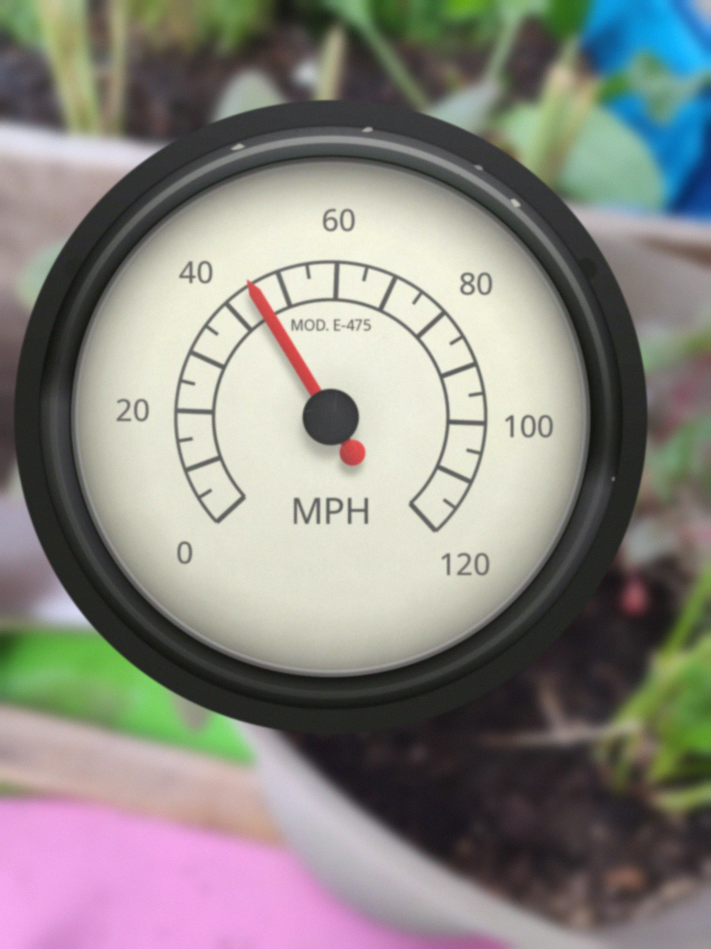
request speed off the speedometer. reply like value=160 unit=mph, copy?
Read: value=45 unit=mph
